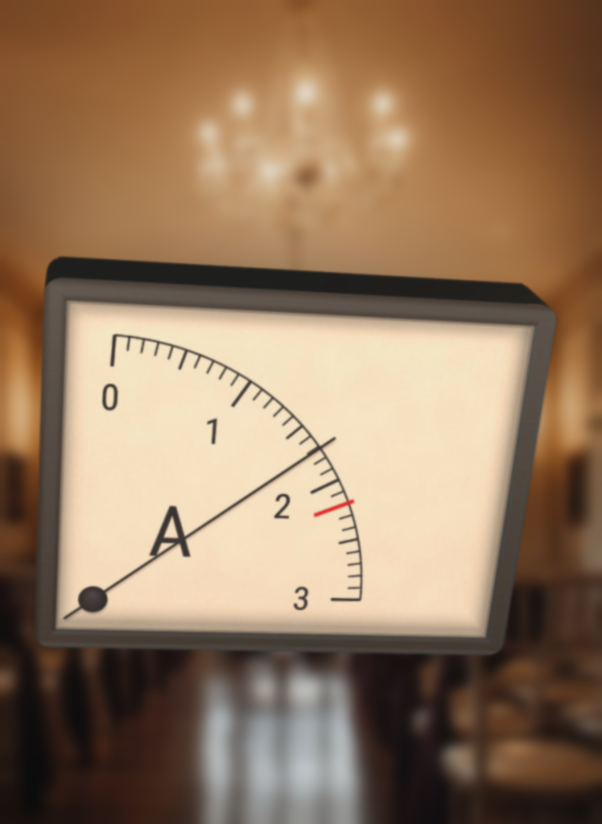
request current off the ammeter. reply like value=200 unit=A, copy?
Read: value=1.7 unit=A
